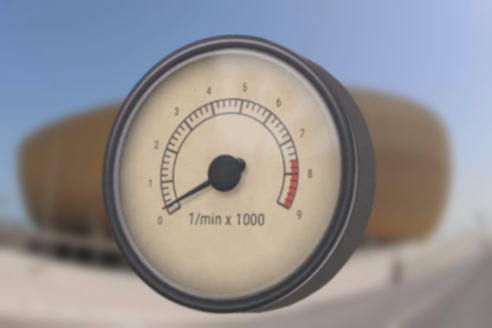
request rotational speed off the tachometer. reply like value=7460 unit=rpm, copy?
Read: value=200 unit=rpm
